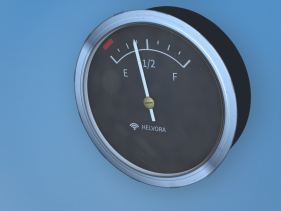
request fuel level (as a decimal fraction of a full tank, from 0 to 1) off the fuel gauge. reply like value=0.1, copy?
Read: value=0.375
